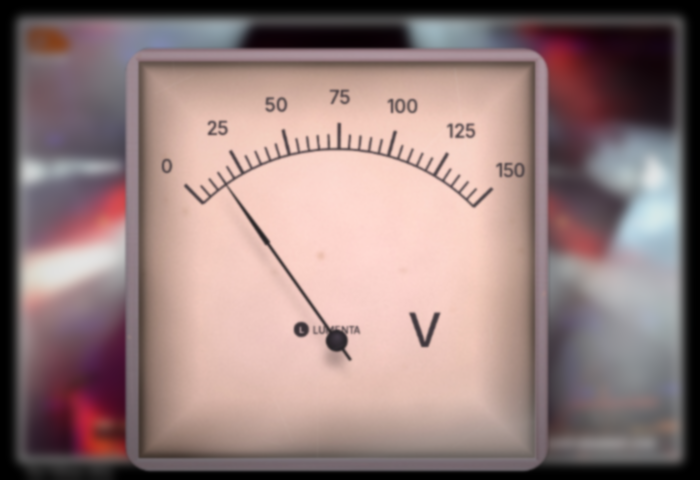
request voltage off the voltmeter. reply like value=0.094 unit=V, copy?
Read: value=15 unit=V
